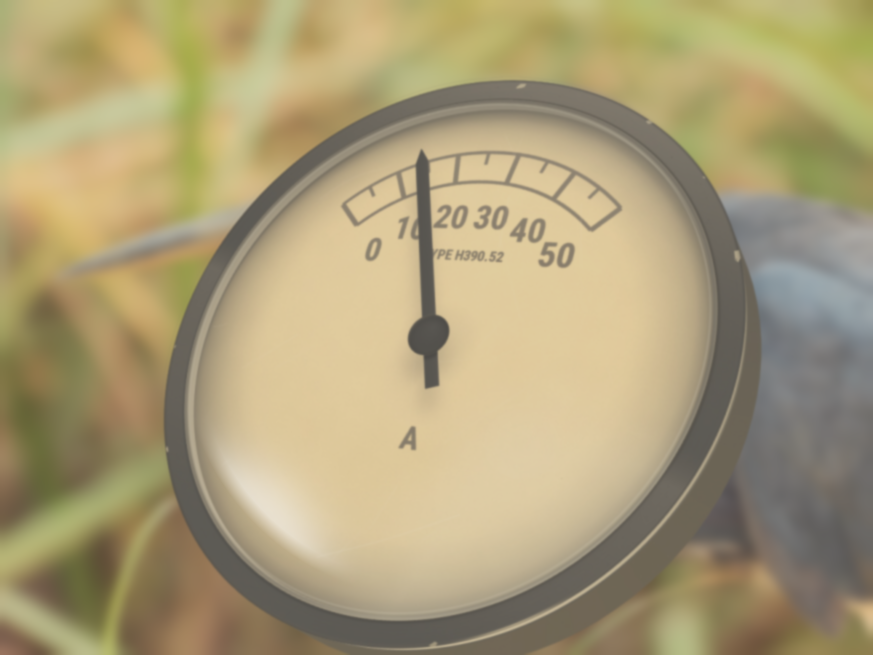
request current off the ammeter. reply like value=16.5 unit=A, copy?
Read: value=15 unit=A
